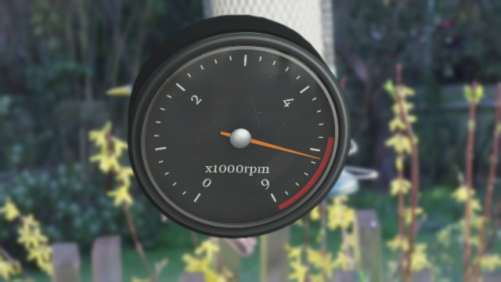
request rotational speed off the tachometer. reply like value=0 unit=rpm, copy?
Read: value=5100 unit=rpm
